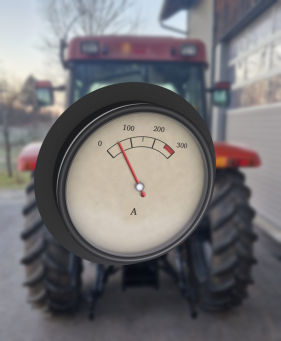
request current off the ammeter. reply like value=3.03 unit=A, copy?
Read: value=50 unit=A
